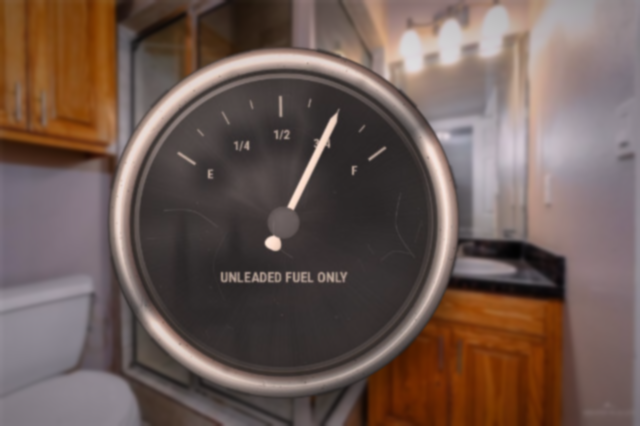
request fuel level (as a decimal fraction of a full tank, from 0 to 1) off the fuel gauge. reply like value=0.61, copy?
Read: value=0.75
